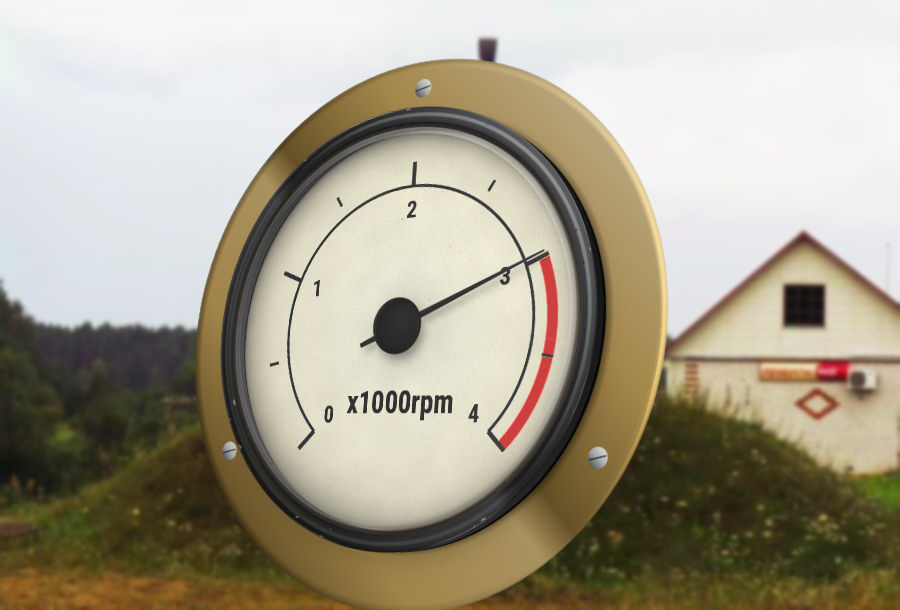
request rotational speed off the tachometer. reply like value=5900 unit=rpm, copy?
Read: value=3000 unit=rpm
